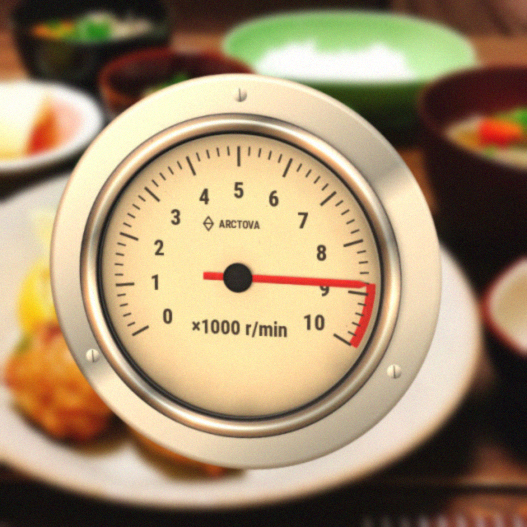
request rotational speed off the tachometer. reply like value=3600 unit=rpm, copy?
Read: value=8800 unit=rpm
